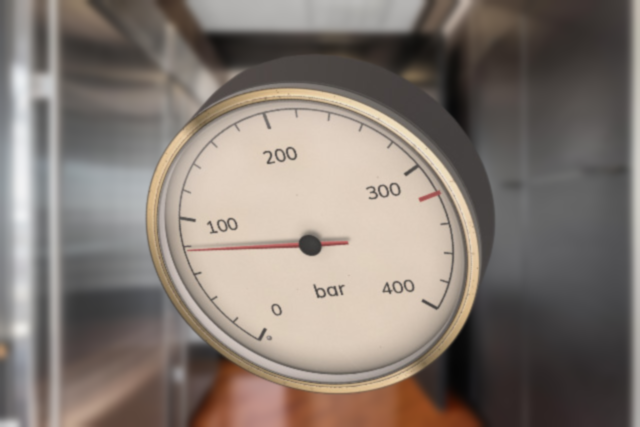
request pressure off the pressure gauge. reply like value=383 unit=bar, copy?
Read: value=80 unit=bar
